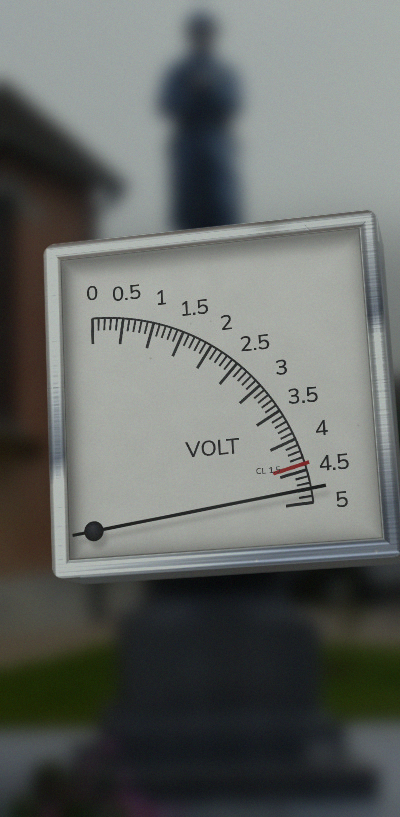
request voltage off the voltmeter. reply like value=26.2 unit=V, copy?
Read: value=4.8 unit=V
